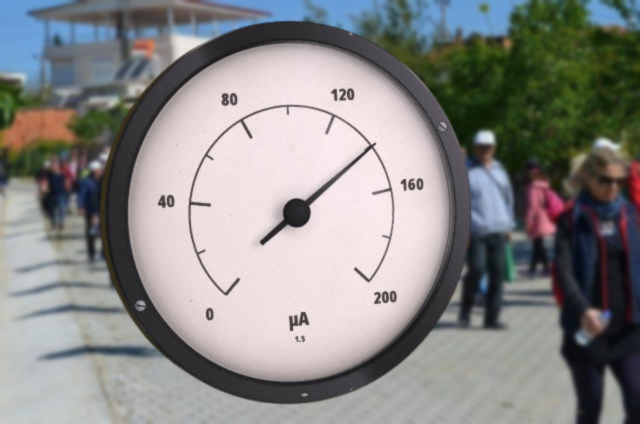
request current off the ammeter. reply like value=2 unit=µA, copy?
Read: value=140 unit=µA
